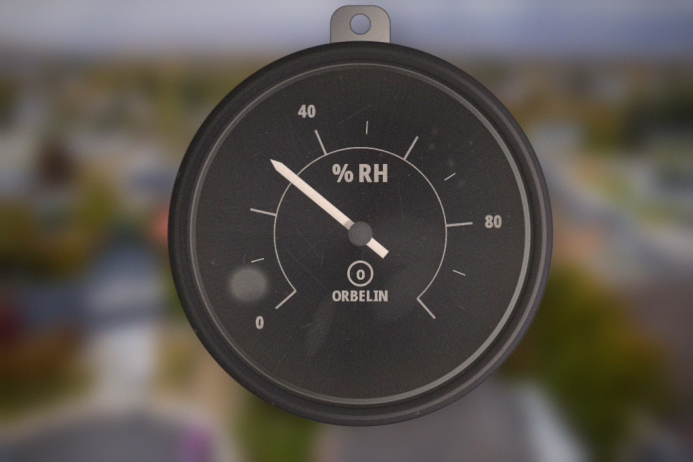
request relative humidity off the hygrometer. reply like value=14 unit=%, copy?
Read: value=30 unit=%
